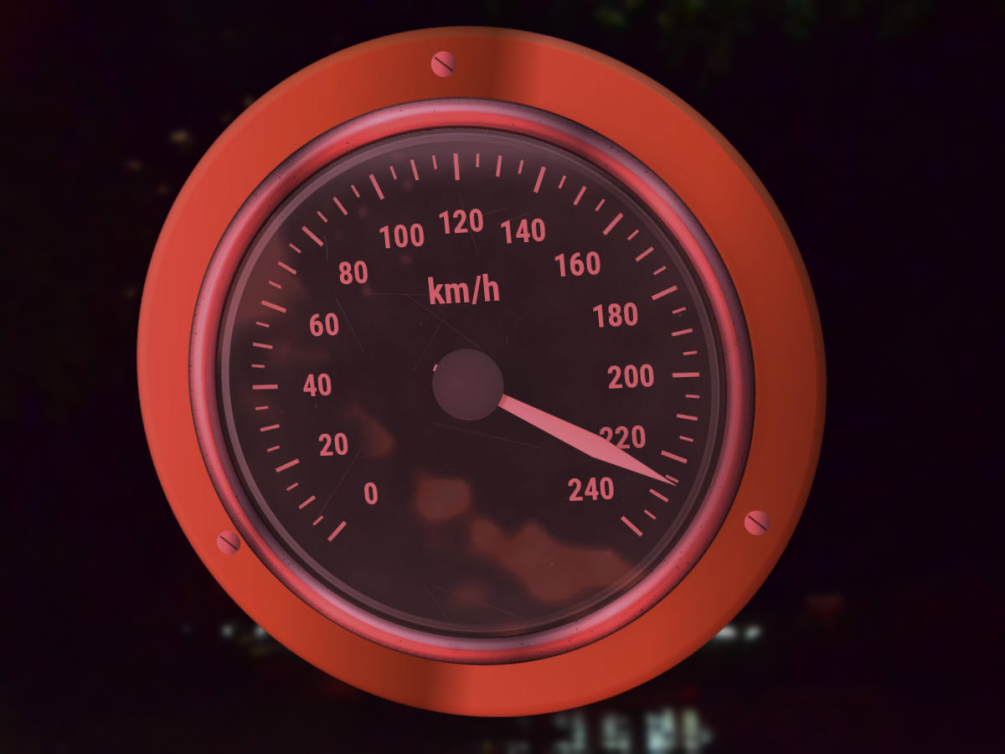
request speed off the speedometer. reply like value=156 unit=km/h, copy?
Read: value=225 unit=km/h
